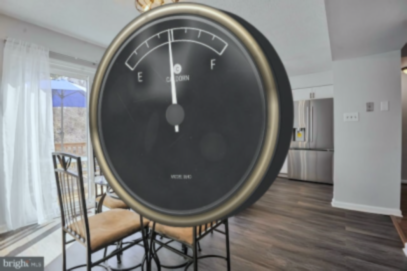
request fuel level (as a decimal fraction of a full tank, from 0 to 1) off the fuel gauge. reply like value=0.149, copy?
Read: value=0.5
